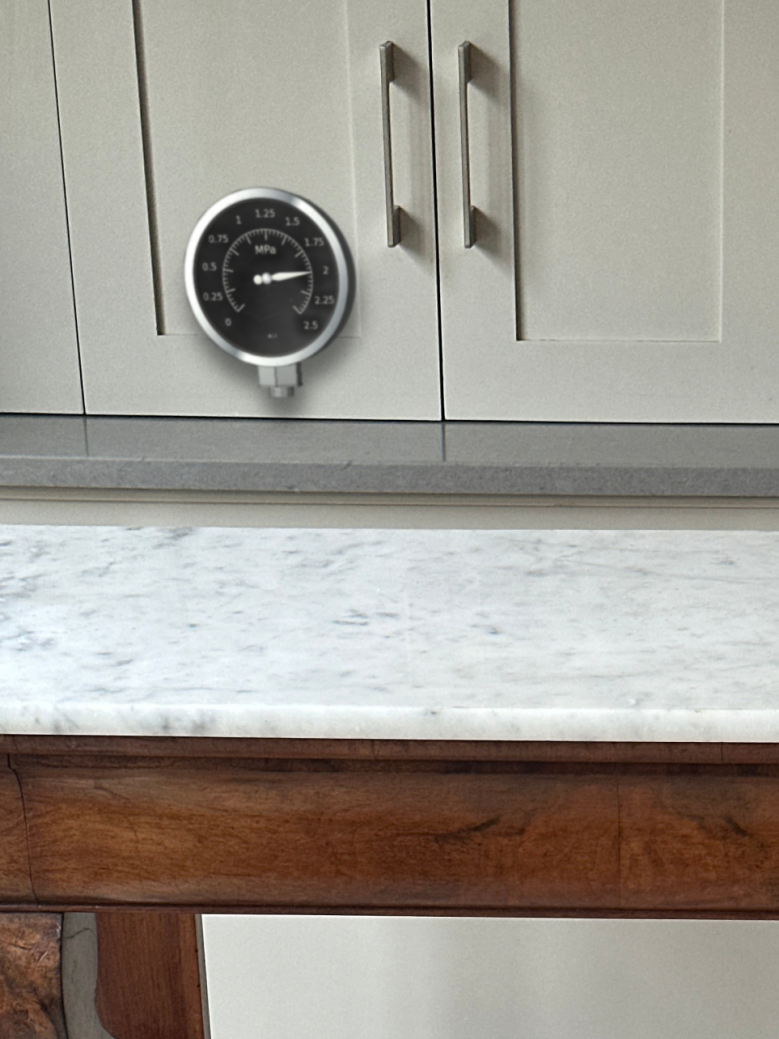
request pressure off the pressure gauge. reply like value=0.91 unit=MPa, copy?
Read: value=2 unit=MPa
